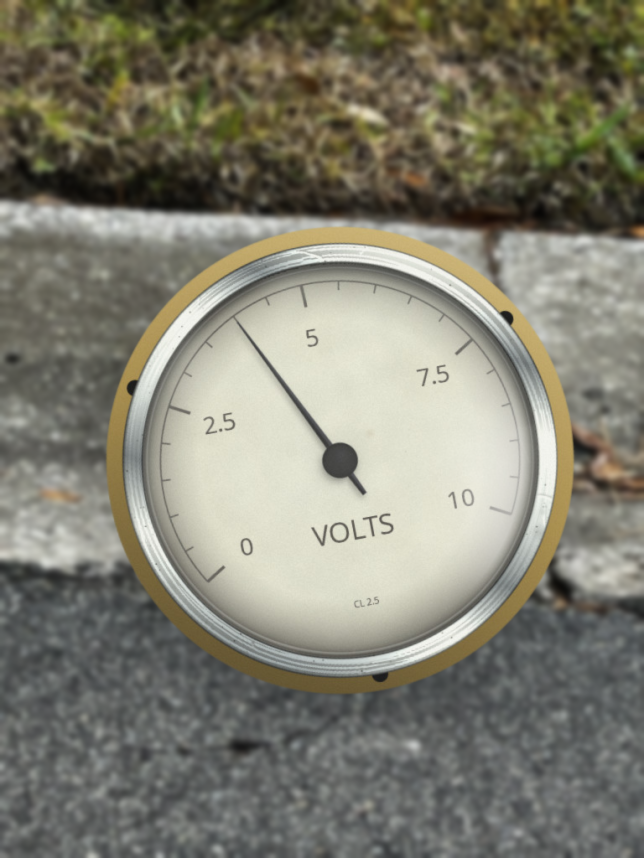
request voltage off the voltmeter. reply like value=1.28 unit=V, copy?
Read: value=4 unit=V
